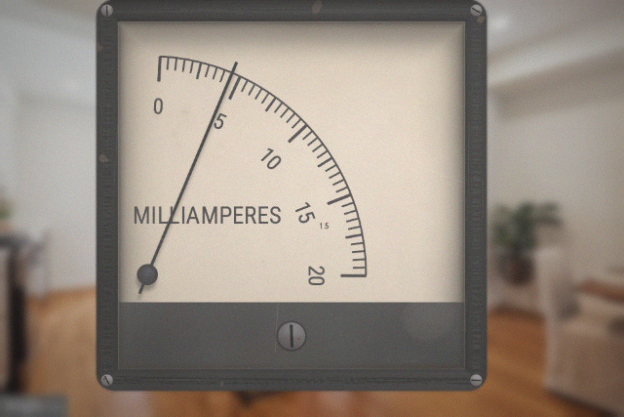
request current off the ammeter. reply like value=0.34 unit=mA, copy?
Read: value=4.5 unit=mA
